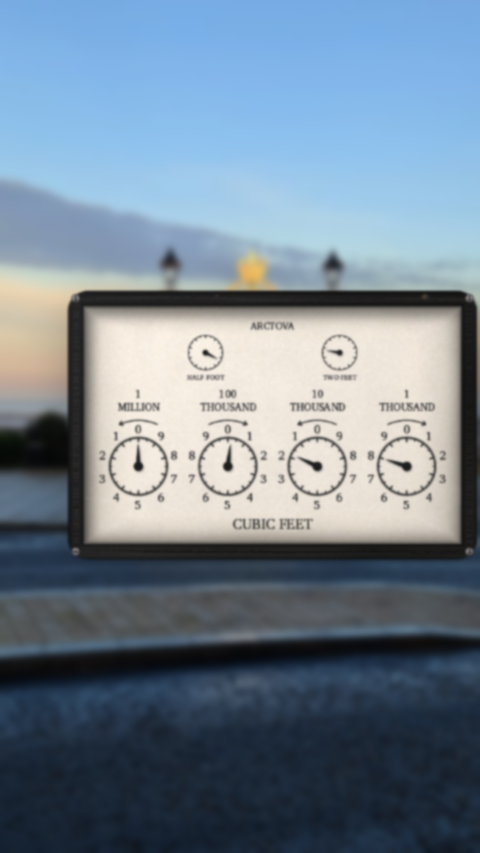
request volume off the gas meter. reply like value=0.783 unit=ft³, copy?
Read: value=1800 unit=ft³
